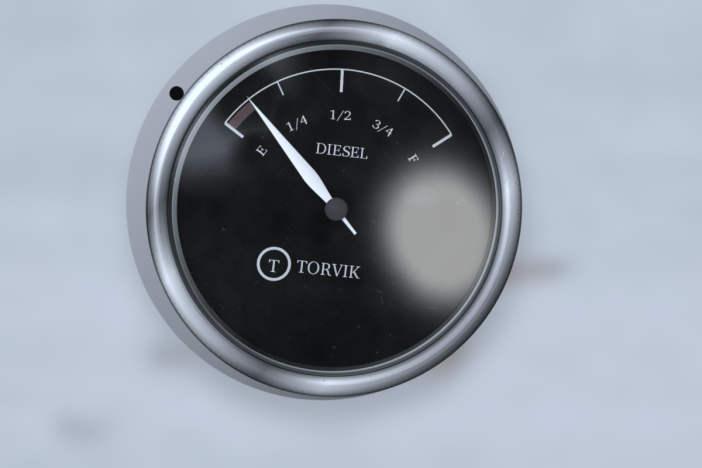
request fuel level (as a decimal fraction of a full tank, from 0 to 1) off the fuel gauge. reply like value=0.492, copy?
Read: value=0.125
